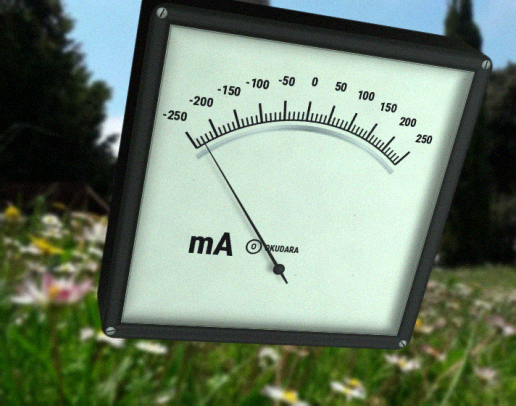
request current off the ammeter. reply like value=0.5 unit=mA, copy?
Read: value=-230 unit=mA
